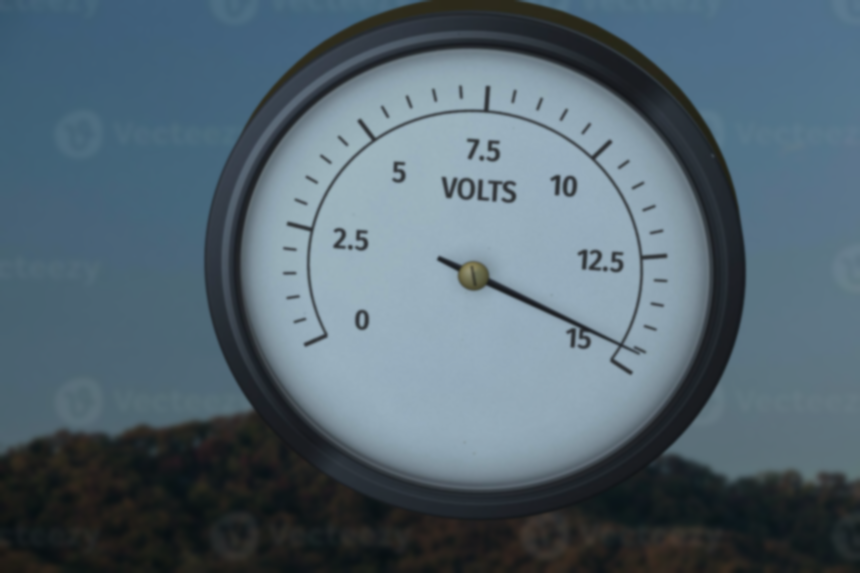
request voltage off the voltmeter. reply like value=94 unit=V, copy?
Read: value=14.5 unit=V
